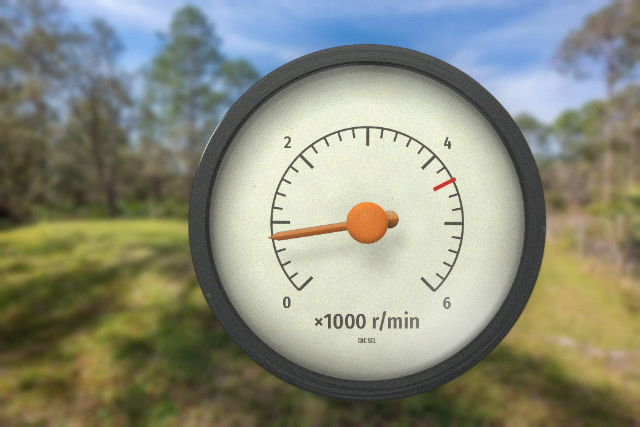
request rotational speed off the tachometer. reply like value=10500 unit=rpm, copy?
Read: value=800 unit=rpm
